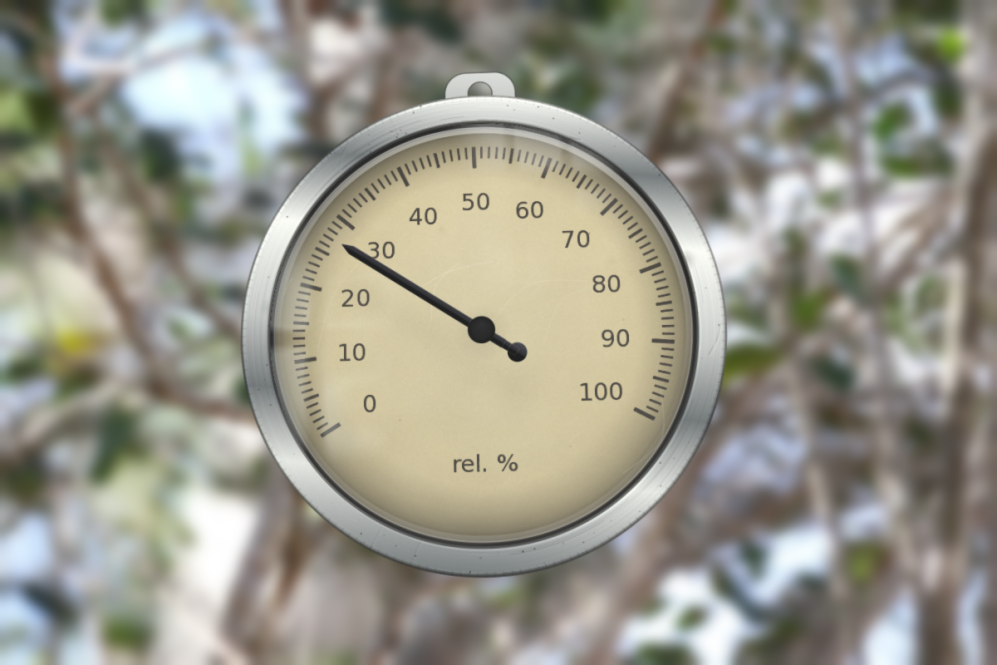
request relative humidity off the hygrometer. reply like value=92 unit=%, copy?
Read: value=27 unit=%
